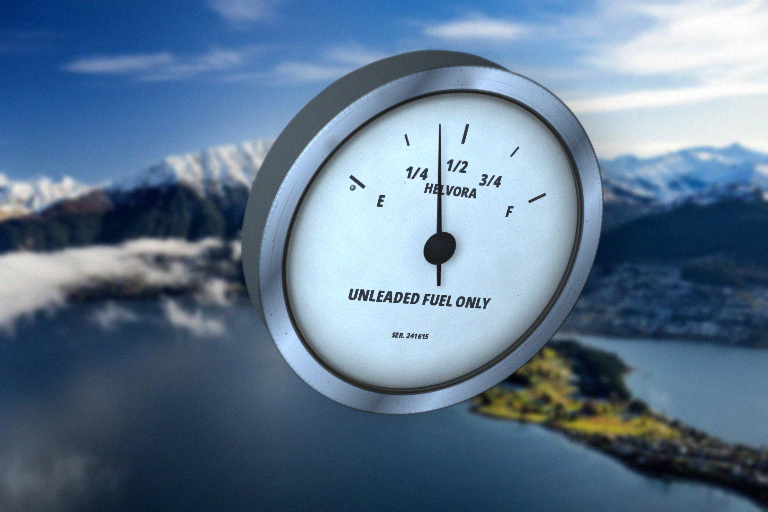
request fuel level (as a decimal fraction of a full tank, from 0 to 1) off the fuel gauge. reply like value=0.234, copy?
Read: value=0.375
